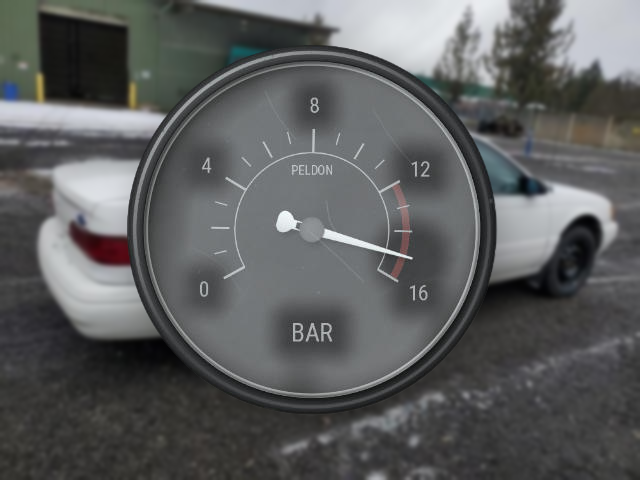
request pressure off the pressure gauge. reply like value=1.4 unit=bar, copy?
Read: value=15 unit=bar
